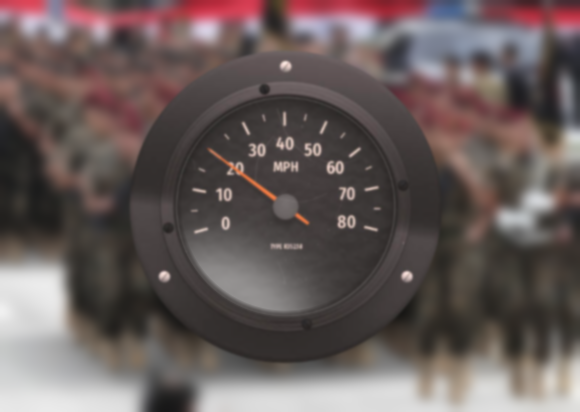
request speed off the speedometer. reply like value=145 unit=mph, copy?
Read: value=20 unit=mph
